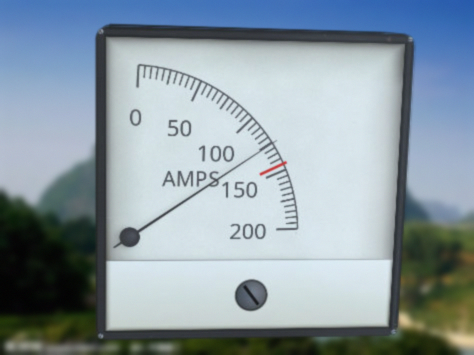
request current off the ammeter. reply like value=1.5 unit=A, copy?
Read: value=125 unit=A
